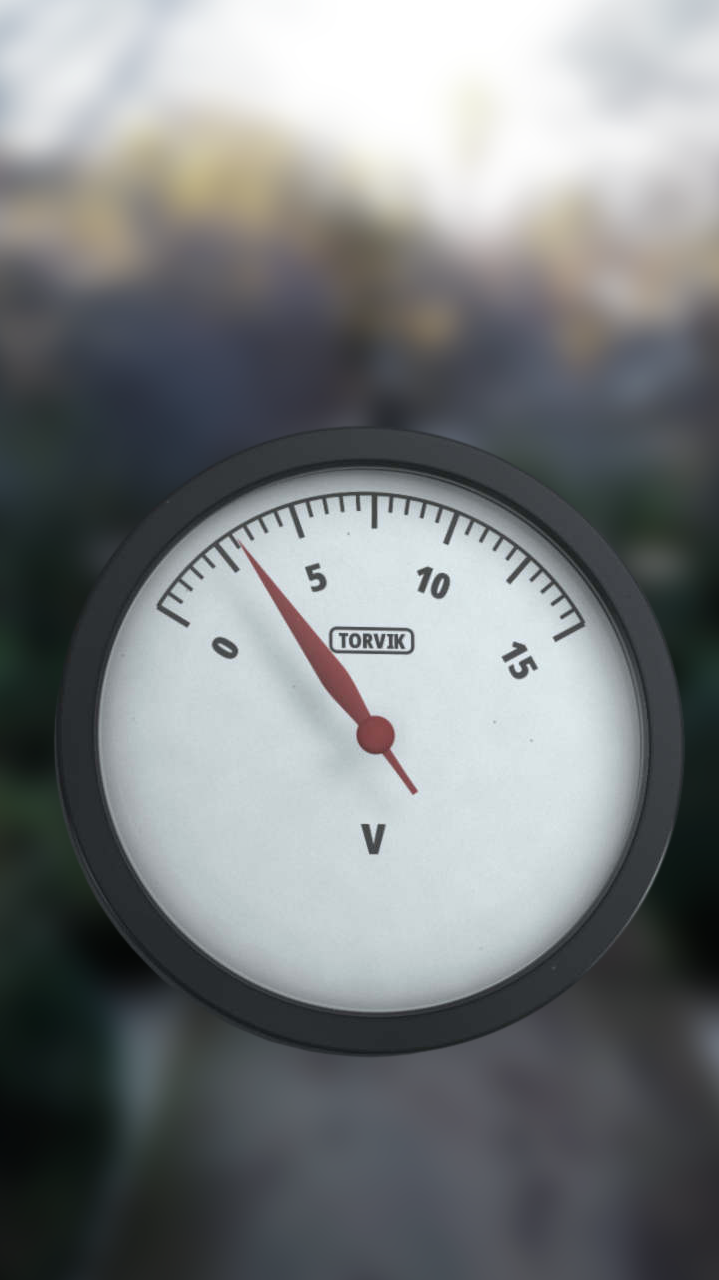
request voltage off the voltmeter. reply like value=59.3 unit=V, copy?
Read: value=3 unit=V
